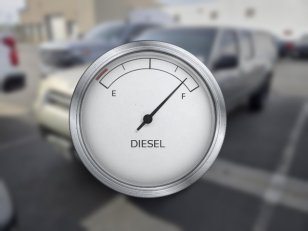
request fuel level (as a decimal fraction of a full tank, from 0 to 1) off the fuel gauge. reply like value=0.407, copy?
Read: value=0.875
